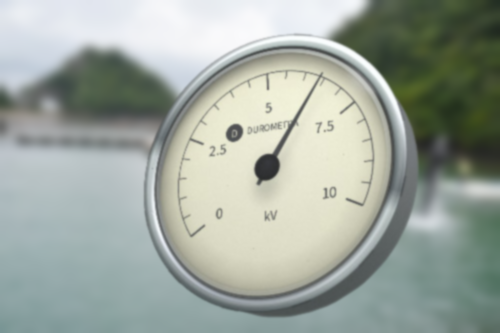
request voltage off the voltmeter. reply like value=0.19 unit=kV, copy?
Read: value=6.5 unit=kV
